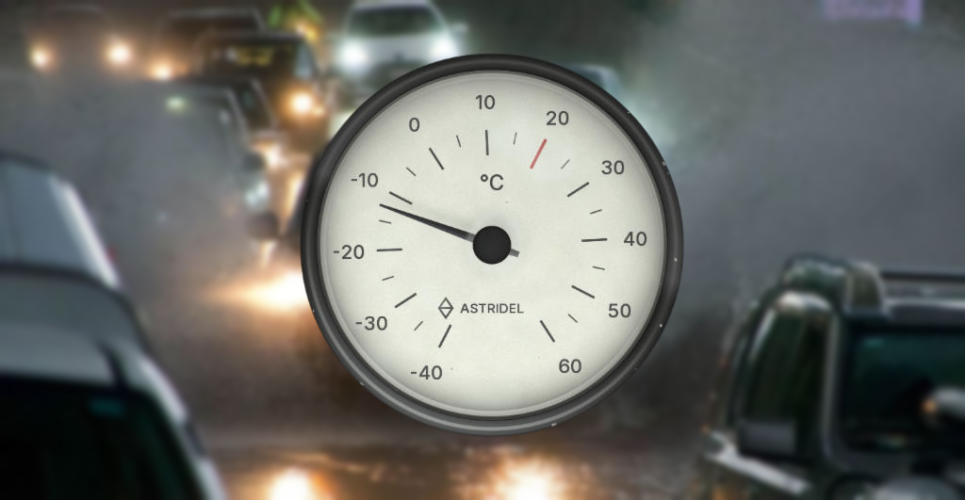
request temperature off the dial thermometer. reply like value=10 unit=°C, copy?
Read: value=-12.5 unit=°C
